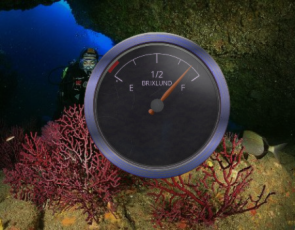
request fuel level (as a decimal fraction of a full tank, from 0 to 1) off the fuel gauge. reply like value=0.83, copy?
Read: value=0.875
